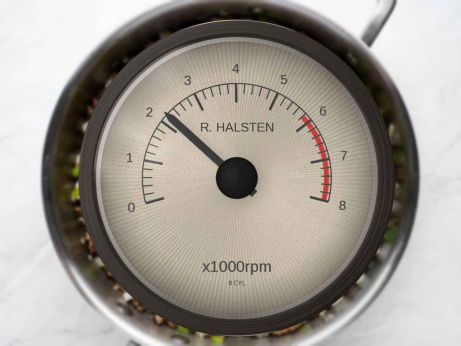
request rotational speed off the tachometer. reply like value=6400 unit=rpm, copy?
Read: value=2200 unit=rpm
